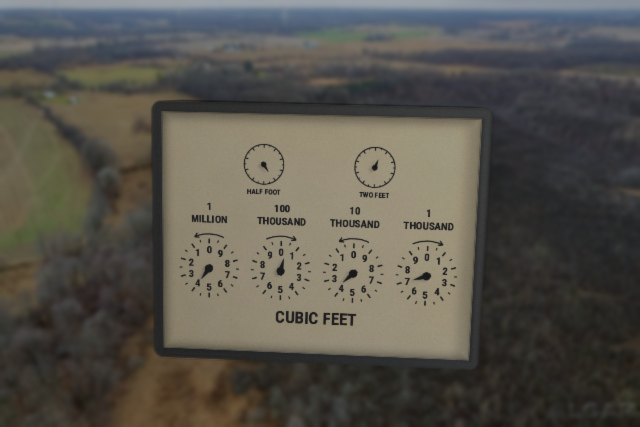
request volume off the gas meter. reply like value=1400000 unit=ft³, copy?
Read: value=403700 unit=ft³
